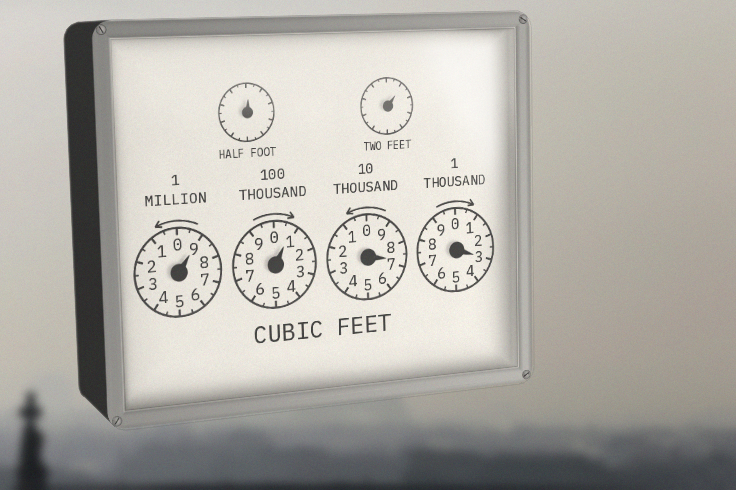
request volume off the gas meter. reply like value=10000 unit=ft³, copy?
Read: value=907300 unit=ft³
